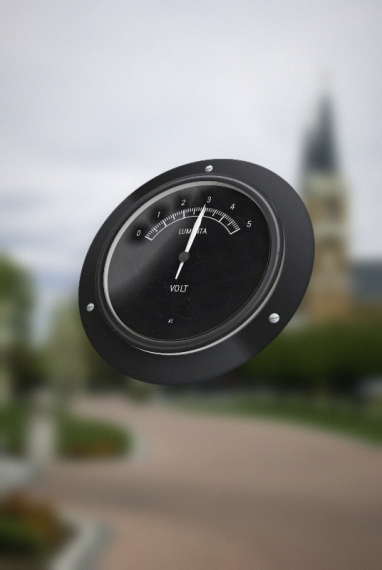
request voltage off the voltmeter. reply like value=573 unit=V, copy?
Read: value=3 unit=V
